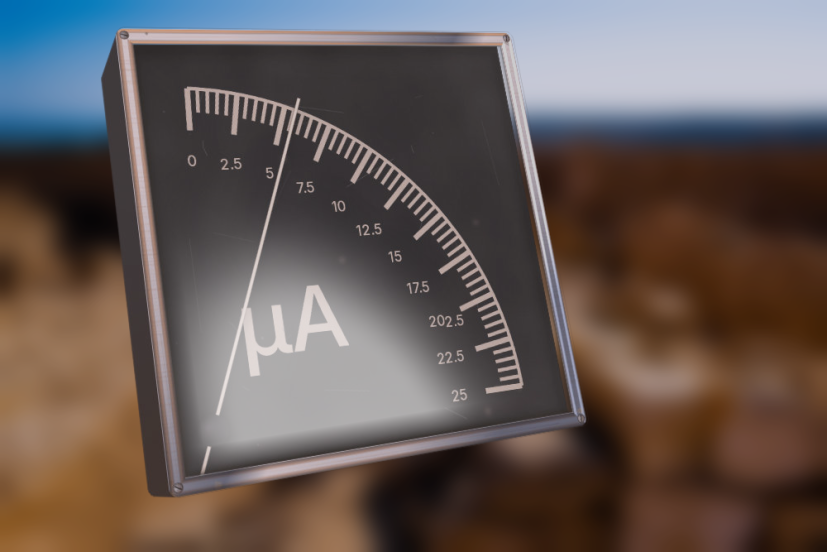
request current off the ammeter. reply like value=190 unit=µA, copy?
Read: value=5.5 unit=µA
